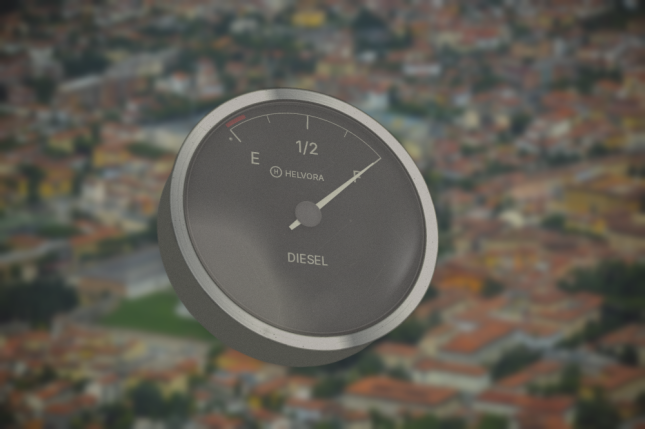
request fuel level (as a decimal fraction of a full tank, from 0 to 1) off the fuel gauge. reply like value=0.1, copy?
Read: value=1
